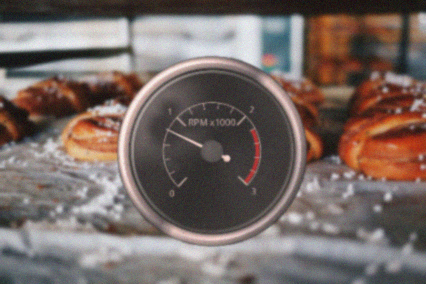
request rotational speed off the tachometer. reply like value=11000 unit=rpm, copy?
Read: value=800 unit=rpm
